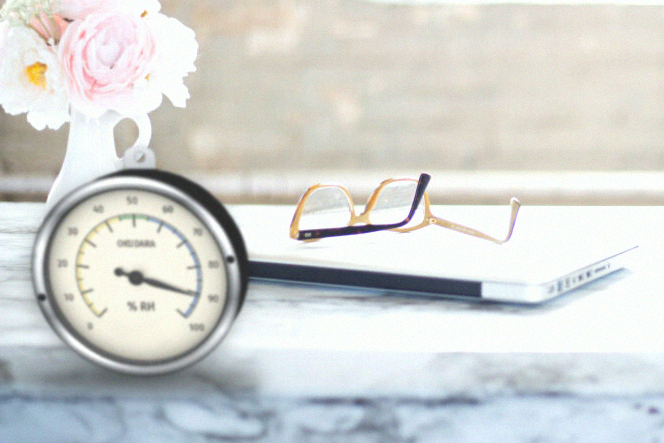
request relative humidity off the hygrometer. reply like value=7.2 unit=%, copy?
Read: value=90 unit=%
